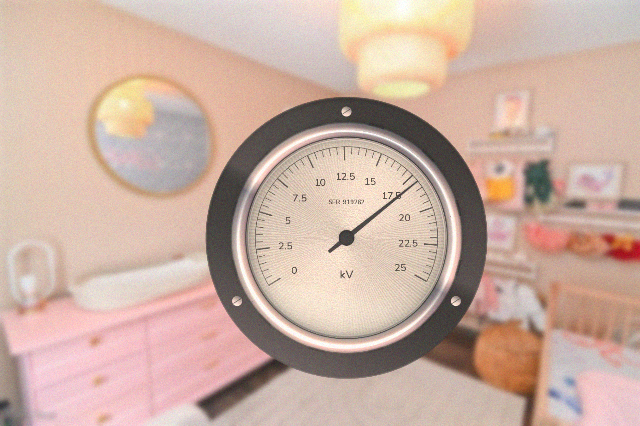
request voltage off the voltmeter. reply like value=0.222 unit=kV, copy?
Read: value=18 unit=kV
